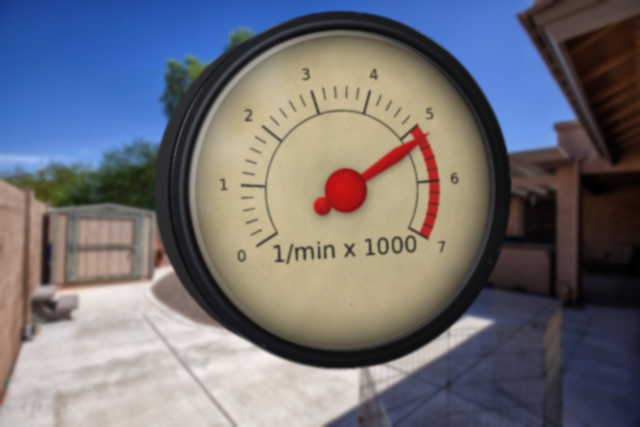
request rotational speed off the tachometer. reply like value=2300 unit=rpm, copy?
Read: value=5200 unit=rpm
